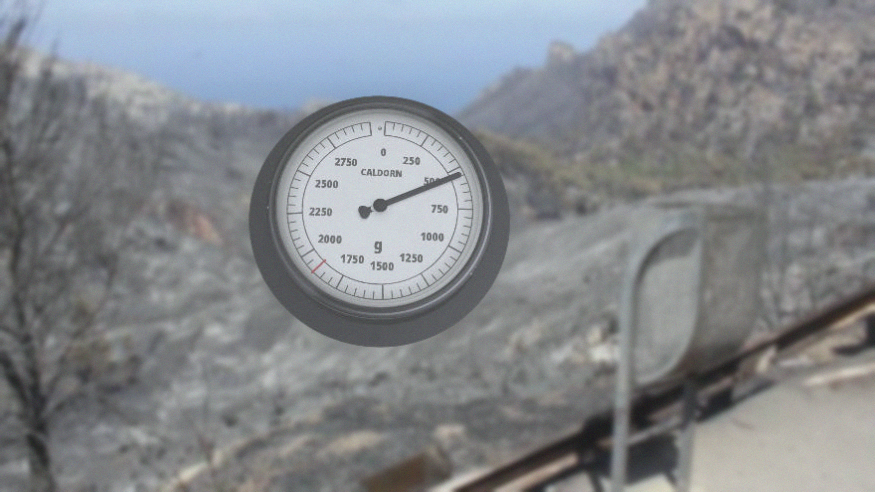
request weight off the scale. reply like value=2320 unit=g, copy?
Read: value=550 unit=g
